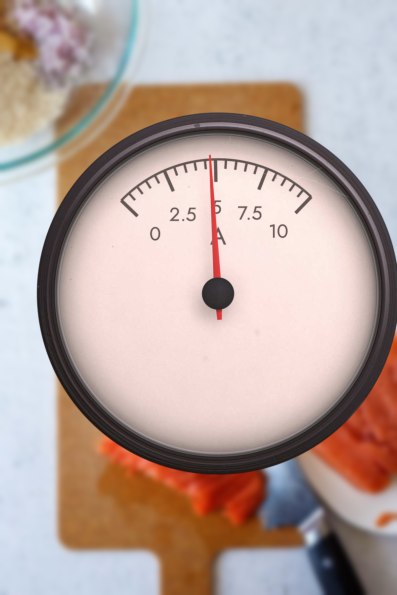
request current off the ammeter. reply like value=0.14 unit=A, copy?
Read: value=4.75 unit=A
